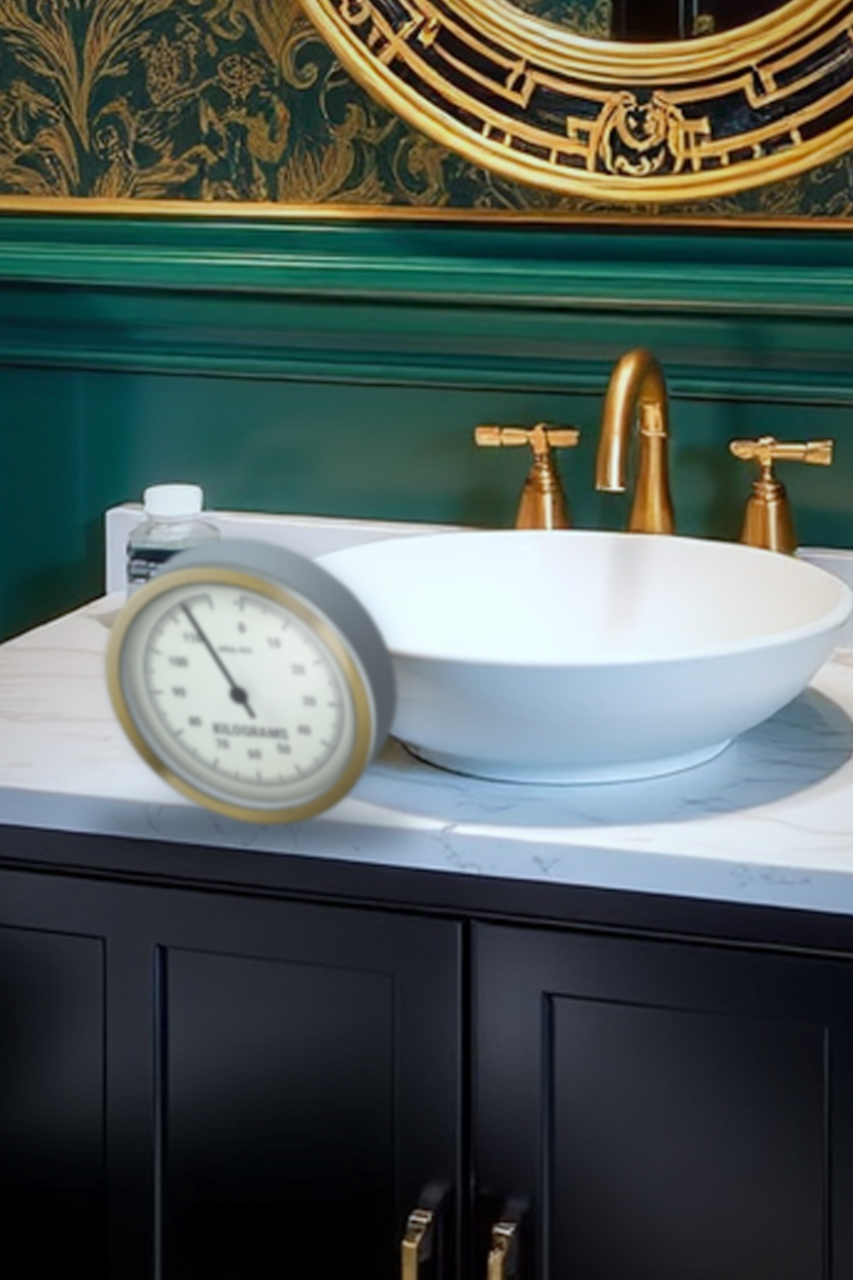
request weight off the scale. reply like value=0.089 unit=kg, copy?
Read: value=115 unit=kg
